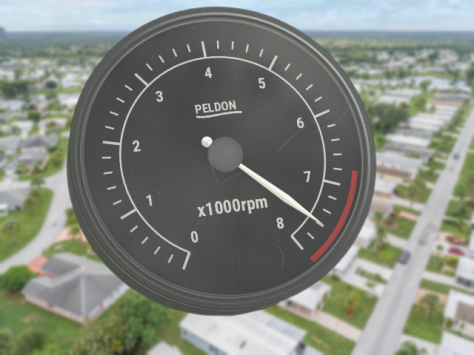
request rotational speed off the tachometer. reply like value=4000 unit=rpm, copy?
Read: value=7600 unit=rpm
